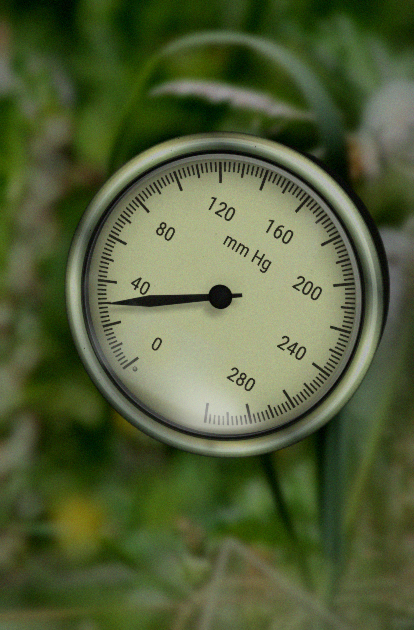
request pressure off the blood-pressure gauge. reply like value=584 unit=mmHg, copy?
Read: value=30 unit=mmHg
